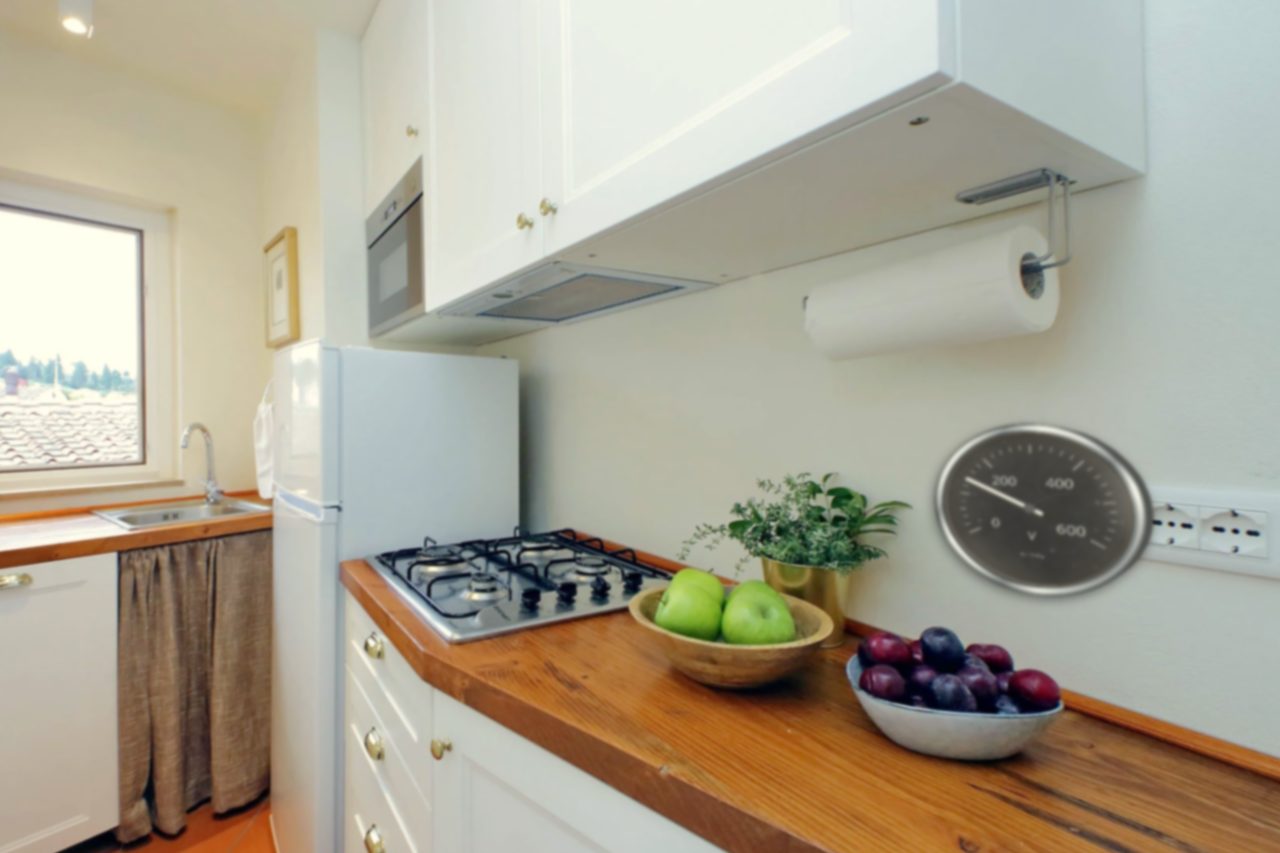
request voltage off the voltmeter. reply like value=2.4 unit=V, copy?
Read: value=140 unit=V
